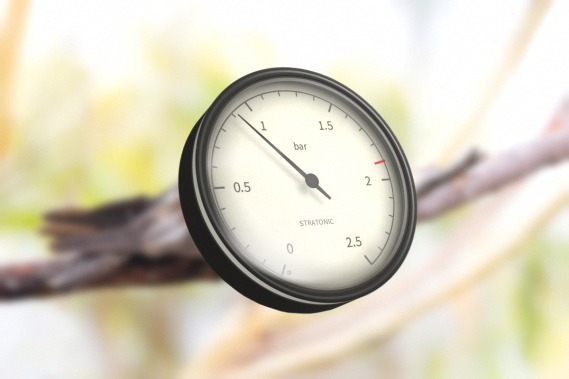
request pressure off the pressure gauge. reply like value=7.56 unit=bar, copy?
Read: value=0.9 unit=bar
